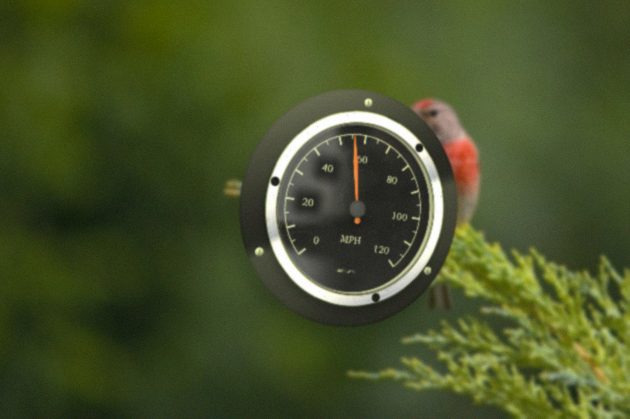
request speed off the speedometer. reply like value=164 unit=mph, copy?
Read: value=55 unit=mph
